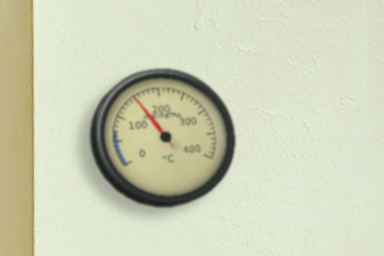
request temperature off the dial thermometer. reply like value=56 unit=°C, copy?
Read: value=150 unit=°C
